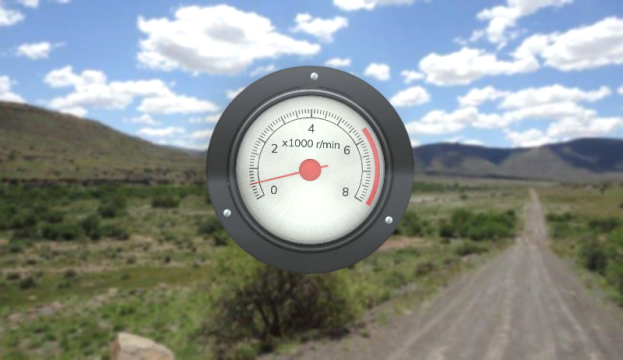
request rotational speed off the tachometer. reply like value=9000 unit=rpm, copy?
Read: value=500 unit=rpm
